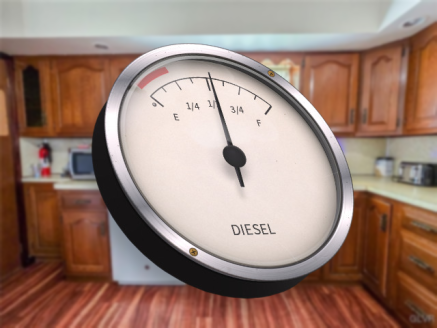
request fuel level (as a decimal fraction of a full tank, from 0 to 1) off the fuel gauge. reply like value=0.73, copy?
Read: value=0.5
